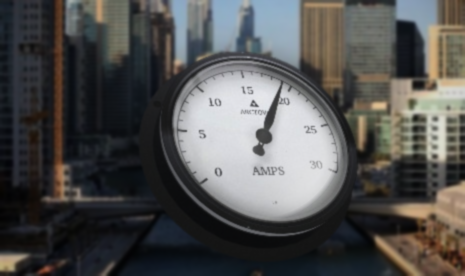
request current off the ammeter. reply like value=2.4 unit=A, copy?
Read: value=19 unit=A
